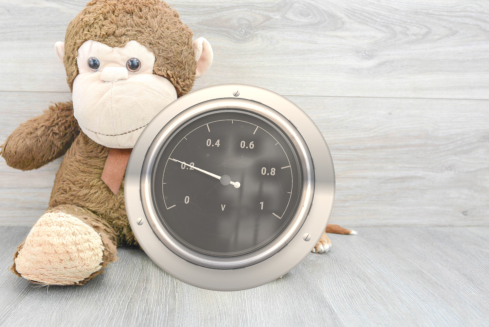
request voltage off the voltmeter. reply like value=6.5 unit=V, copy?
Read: value=0.2 unit=V
